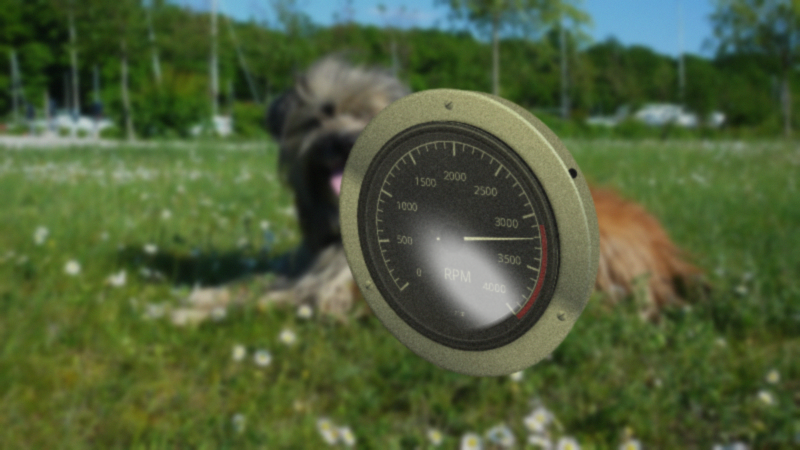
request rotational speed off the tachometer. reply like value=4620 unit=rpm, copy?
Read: value=3200 unit=rpm
